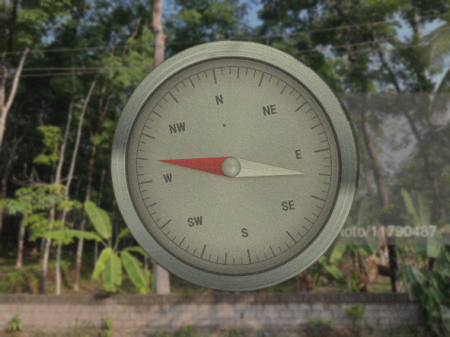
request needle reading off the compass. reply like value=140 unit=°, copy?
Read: value=285 unit=°
